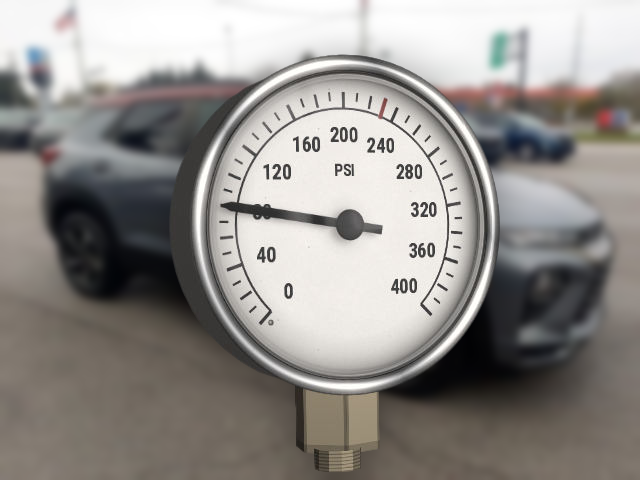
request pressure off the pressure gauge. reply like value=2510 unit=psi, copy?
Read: value=80 unit=psi
